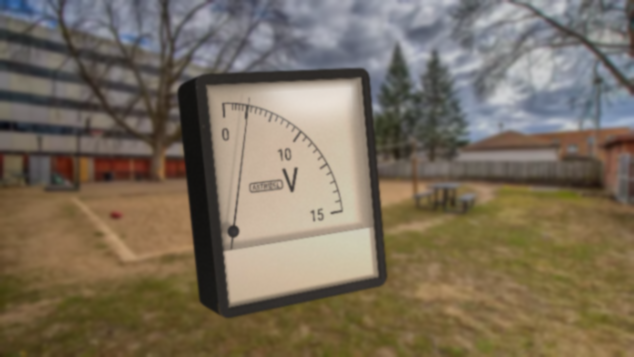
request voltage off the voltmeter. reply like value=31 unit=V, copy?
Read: value=5 unit=V
